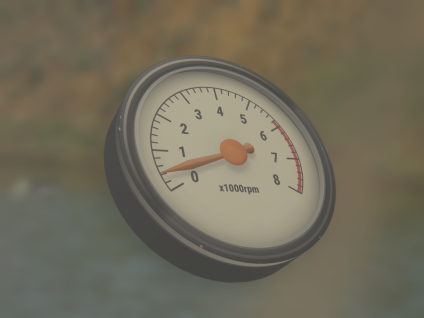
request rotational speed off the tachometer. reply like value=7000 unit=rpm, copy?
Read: value=400 unit=rpm
